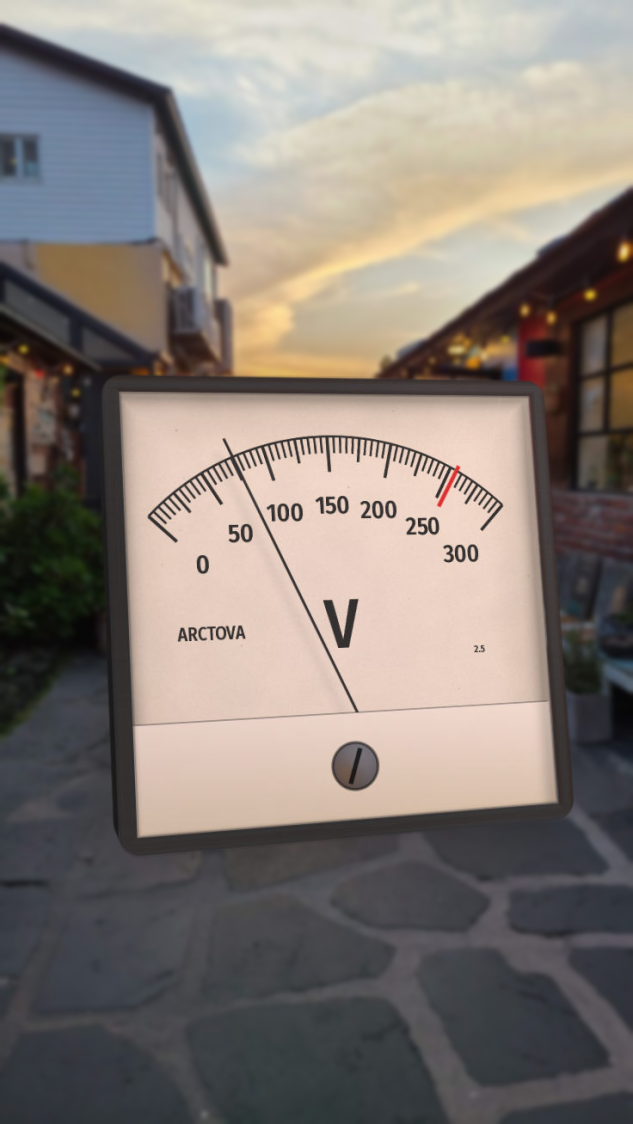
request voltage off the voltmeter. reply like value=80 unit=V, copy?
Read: value=75 unit=V
